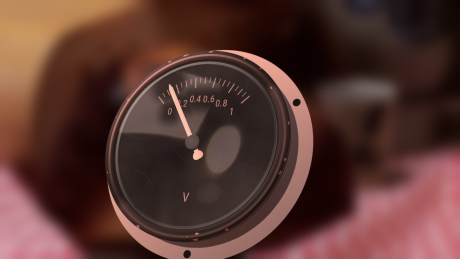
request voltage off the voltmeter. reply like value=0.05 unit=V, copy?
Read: value=0.15 unit=V
